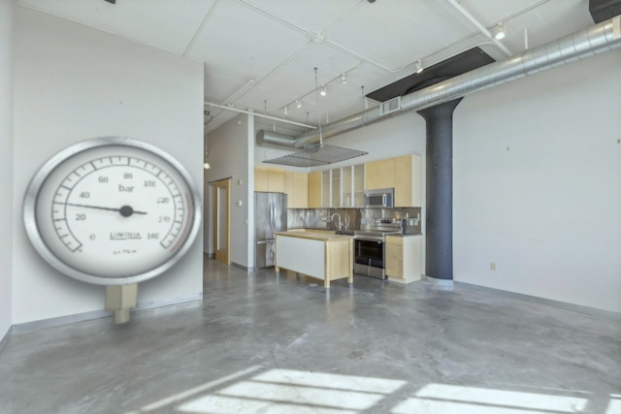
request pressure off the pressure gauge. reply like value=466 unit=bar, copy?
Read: value=30 unit=bar
